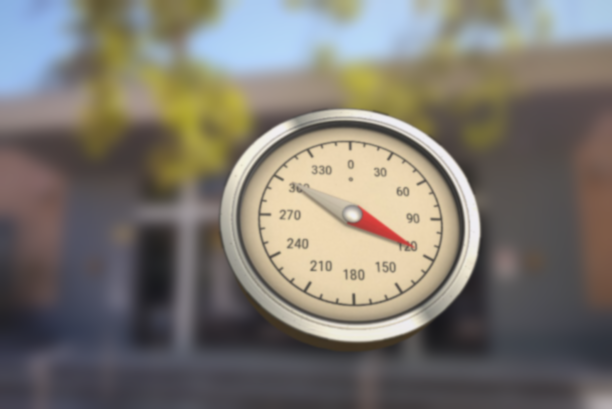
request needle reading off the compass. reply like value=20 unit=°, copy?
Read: value=120 unit=°
